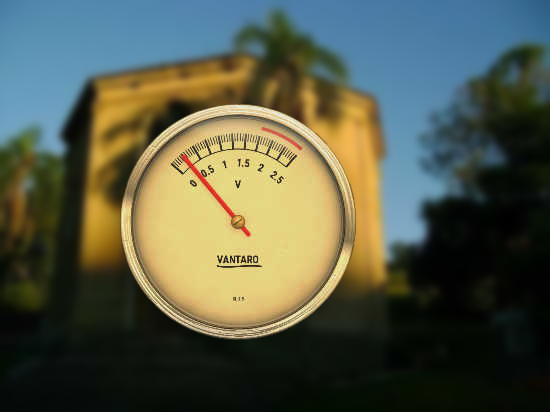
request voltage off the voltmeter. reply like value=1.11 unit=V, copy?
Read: value=0.25 unit=V
